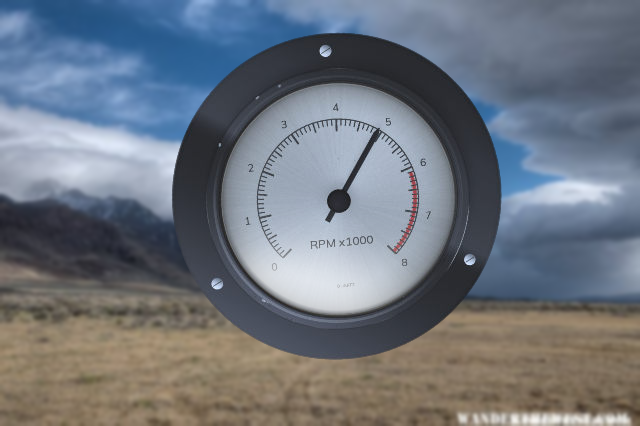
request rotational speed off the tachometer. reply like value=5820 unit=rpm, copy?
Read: value=4900 unit=rpm
